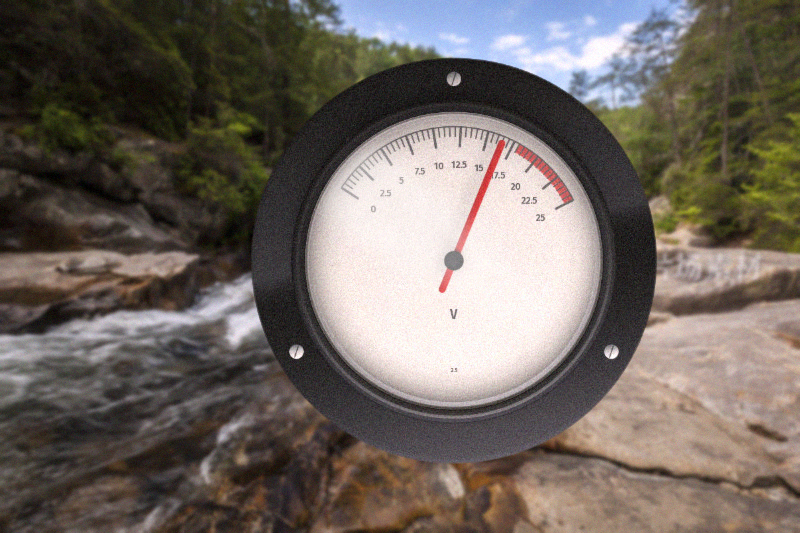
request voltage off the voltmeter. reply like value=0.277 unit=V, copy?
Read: value=16.5 unit=V
